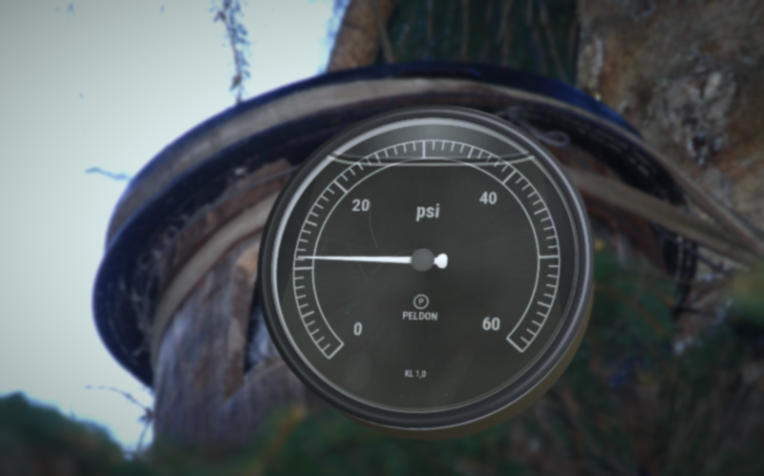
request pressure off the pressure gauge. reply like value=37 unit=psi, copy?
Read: value=11 unit=psi
